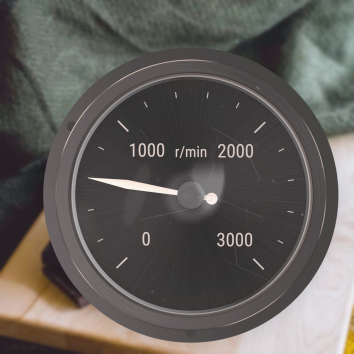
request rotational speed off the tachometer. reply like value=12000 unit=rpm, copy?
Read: value=600 unit=rpm
